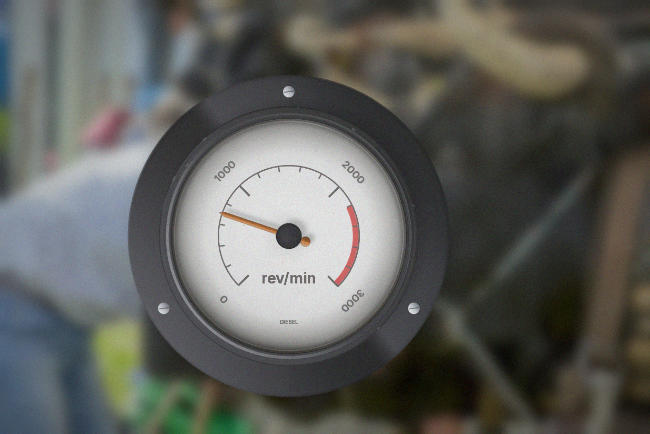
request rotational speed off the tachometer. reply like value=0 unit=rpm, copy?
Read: value=700 unit=rpm
